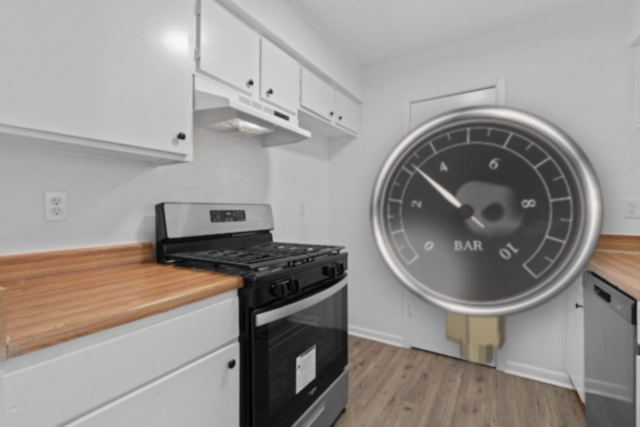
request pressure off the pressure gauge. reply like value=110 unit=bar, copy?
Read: value=3.25 unit=bar
